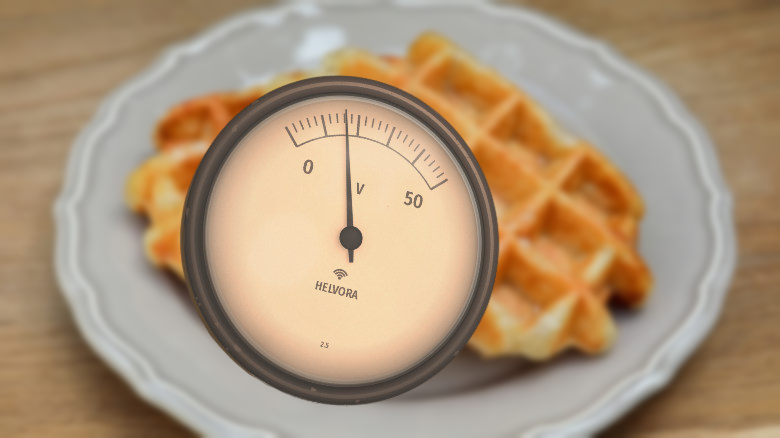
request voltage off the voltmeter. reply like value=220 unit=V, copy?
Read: value=16 unit=V
